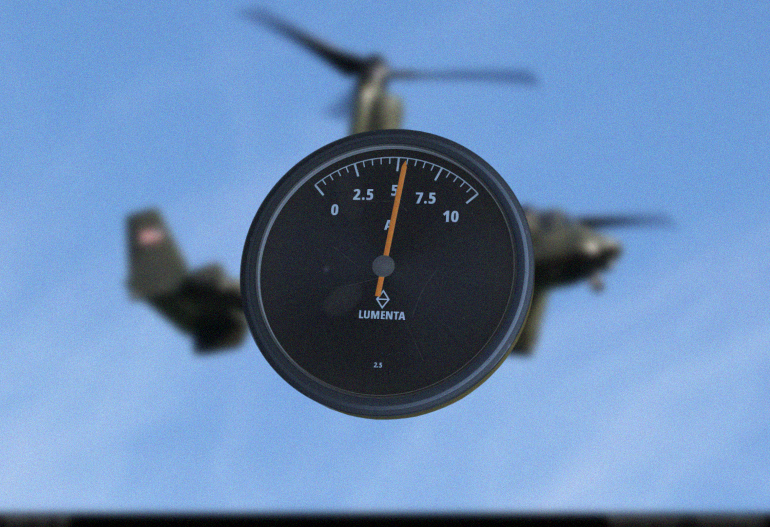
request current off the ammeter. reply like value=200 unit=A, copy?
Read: value=5.5 unit=A
